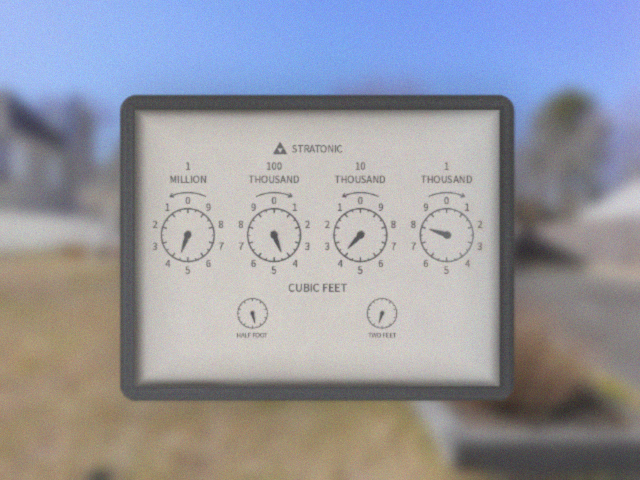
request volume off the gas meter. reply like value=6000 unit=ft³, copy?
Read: value=443800 unit=ft³
